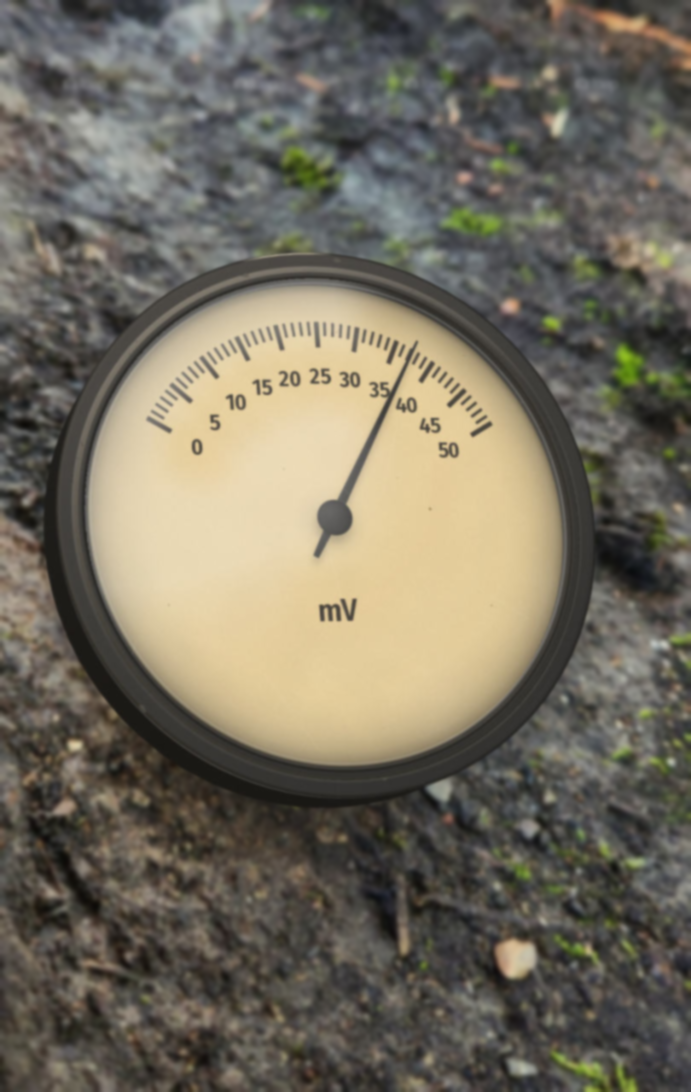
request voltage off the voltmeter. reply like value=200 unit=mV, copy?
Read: value=37 unit=mV
